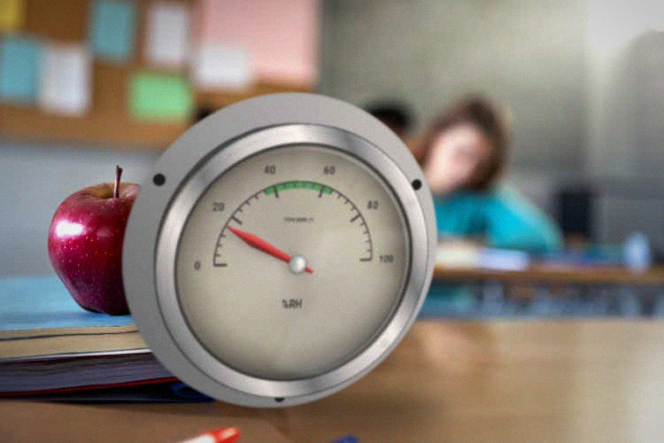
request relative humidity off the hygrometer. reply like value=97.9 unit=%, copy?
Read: value=16 unit=%
